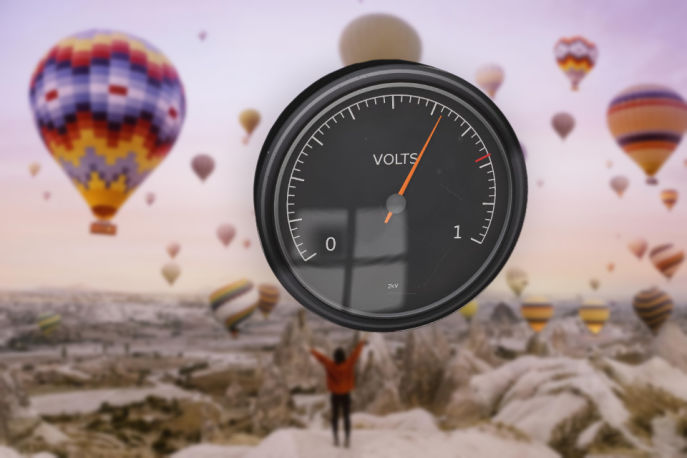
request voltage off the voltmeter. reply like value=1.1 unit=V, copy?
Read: value=0.62 unit=V
